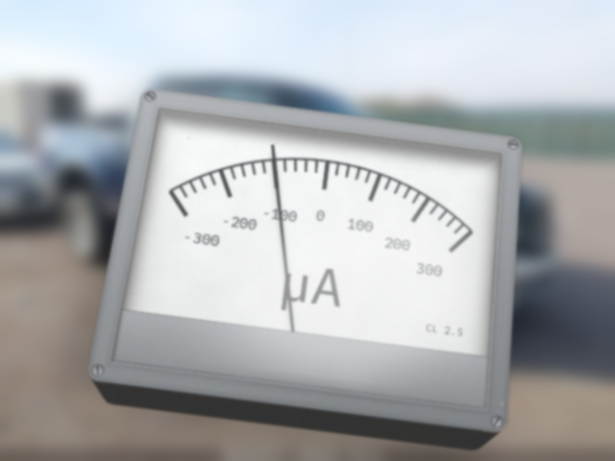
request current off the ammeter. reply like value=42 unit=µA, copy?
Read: value=-100 unit=µA
